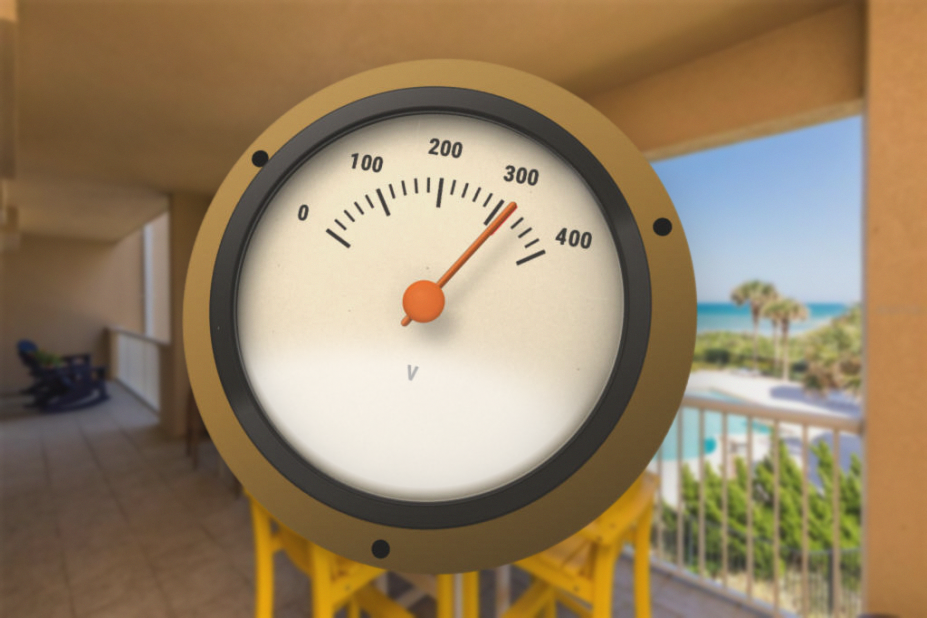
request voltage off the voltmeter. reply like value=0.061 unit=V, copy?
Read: value=320 unit=V
